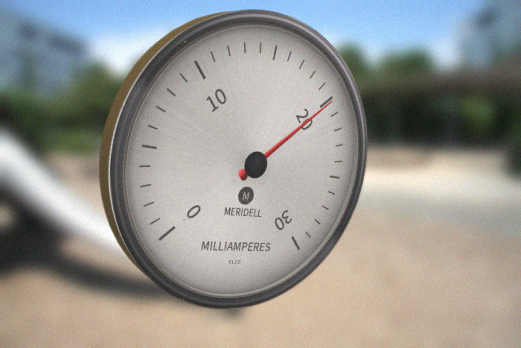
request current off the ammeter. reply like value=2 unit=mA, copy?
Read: value=20 unit=mA
